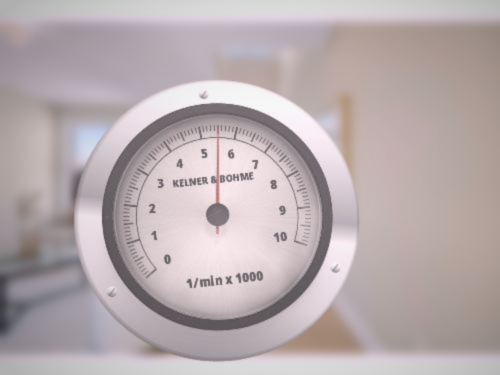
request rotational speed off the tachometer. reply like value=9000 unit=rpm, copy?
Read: value=5500 unit=rpm
